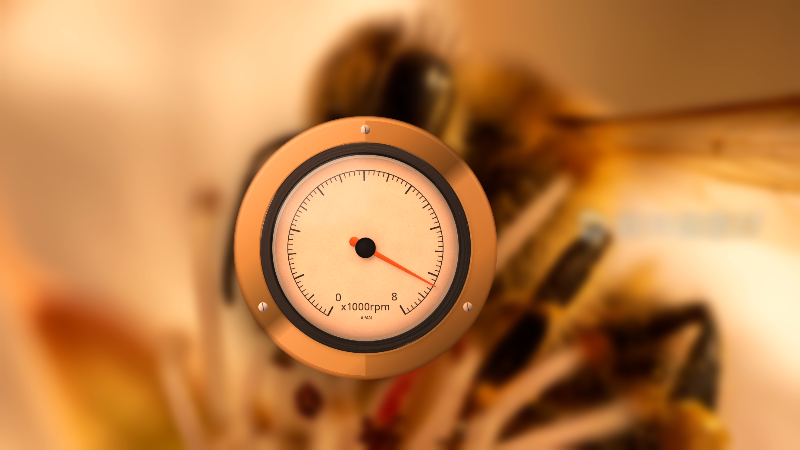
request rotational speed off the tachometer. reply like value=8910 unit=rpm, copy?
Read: value=7200 unit=rpm
